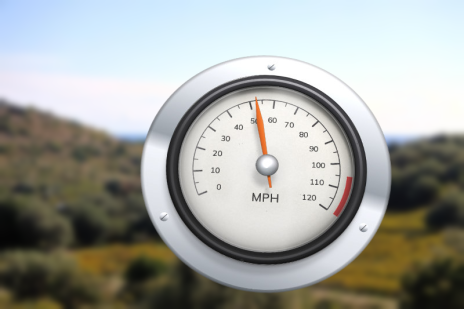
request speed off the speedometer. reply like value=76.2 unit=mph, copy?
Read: value=52.5 unit=mph
